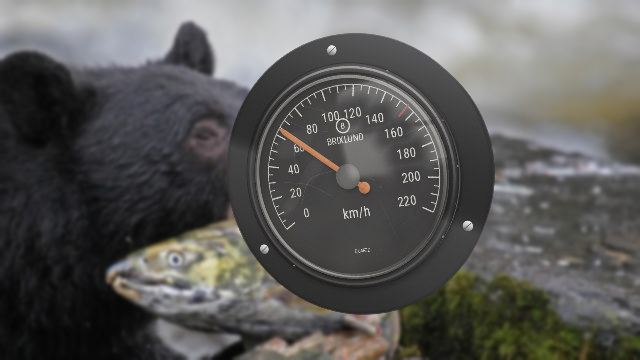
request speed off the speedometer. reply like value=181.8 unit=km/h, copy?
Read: value=65 unit=km/h
